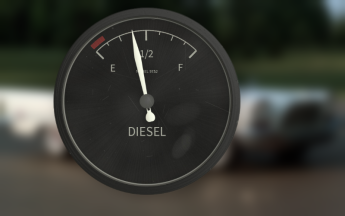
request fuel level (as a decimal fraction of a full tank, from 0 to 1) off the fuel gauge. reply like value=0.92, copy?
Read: value=0.375
